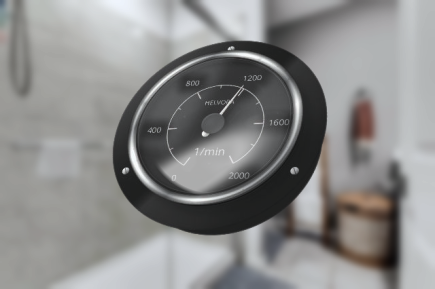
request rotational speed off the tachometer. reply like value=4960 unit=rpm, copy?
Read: value=1200 unit=rpm
